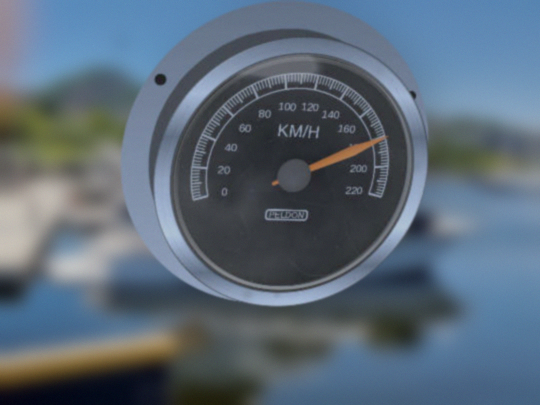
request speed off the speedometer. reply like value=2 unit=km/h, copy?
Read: value=180 unit=km/h
